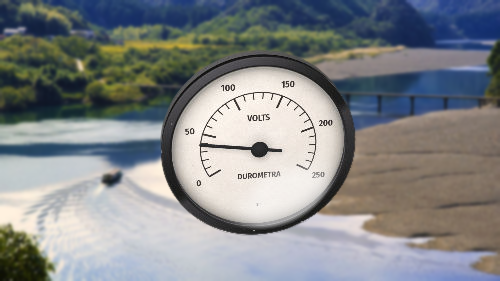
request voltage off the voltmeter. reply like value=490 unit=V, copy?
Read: value=40 unit=V
